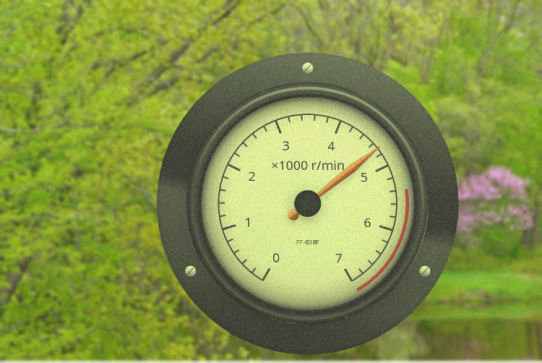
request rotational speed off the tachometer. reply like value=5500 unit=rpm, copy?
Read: value=4700 unit=rpm
